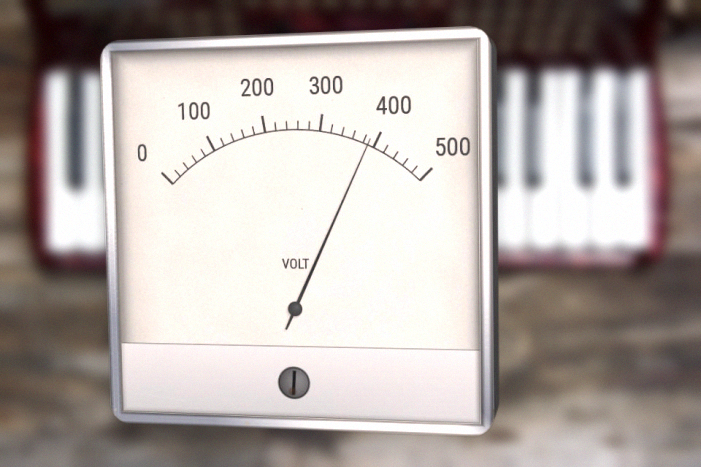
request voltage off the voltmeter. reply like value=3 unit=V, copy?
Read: value=390 unit=V
